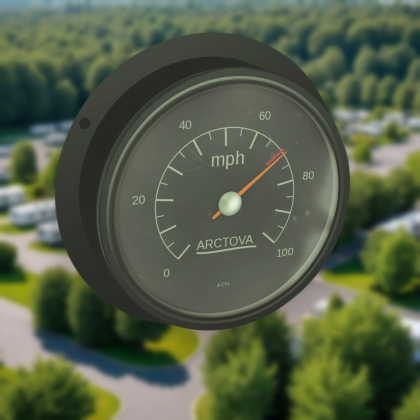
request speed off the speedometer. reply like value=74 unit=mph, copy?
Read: value=70 unit=mph
